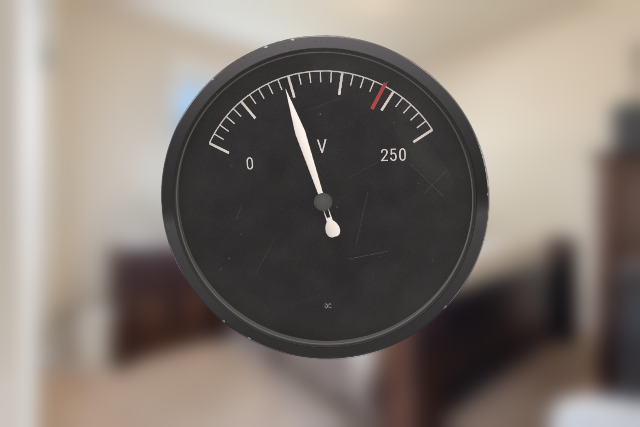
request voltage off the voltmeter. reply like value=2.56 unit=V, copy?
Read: value=95 unit=V
